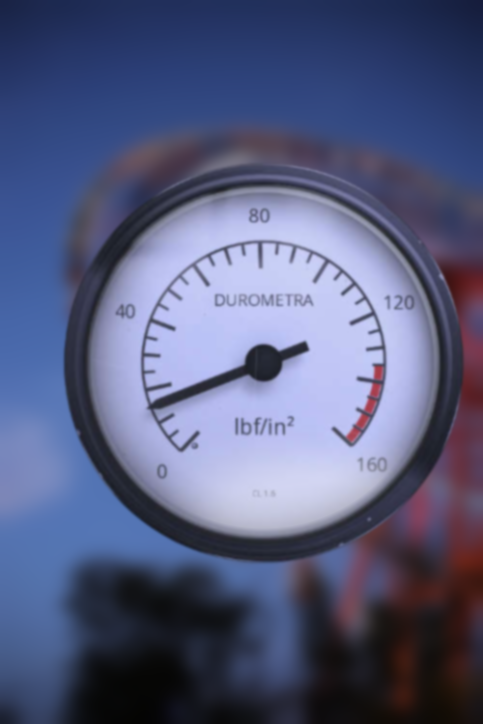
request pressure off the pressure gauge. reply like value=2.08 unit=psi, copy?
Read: value=15 unit=psi
